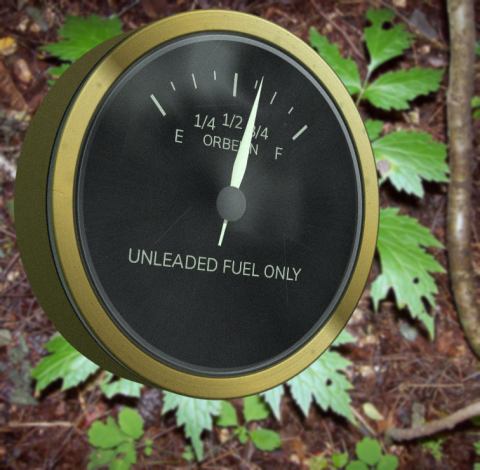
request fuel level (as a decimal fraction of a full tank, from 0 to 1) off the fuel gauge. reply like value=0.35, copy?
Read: value=0.625
